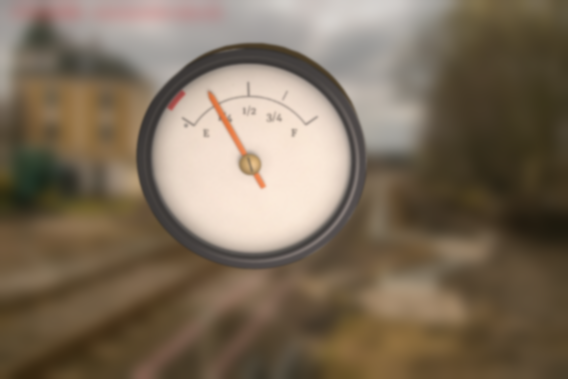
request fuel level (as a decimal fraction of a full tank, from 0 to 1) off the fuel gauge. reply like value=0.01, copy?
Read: value=0.25
